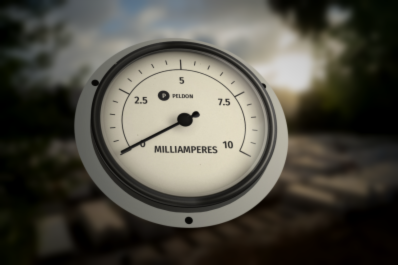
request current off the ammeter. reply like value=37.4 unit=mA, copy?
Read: value=0 unit=mA
